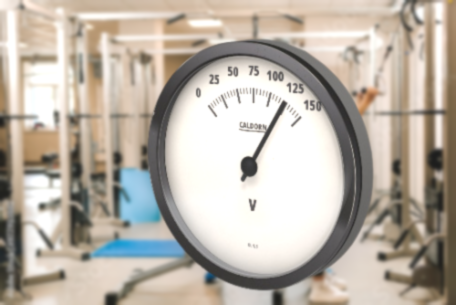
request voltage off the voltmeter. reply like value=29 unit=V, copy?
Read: value=125 unit=V
